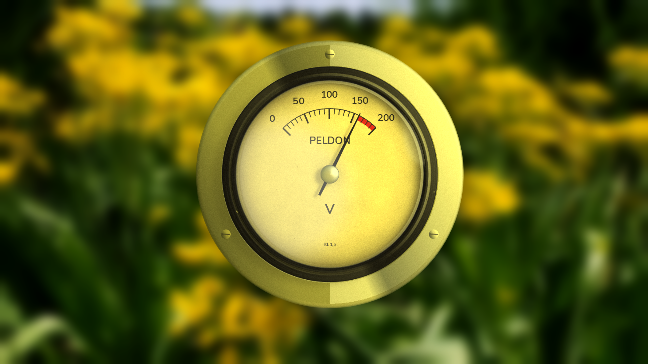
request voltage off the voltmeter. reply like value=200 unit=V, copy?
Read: value=160 unit=V
